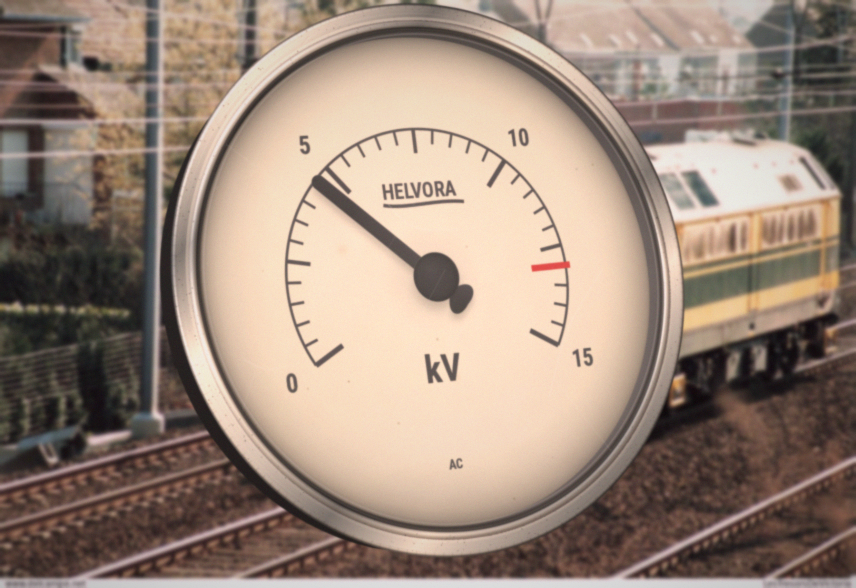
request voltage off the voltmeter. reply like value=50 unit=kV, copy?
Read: value=4.5 unit=kV
